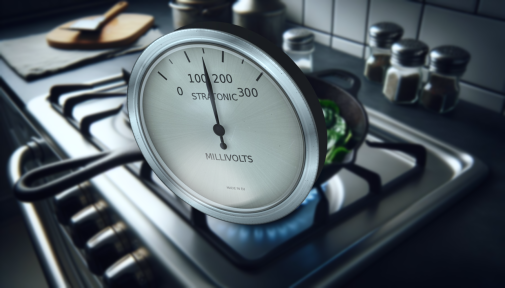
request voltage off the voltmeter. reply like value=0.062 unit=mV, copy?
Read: value=150 unit=mV
